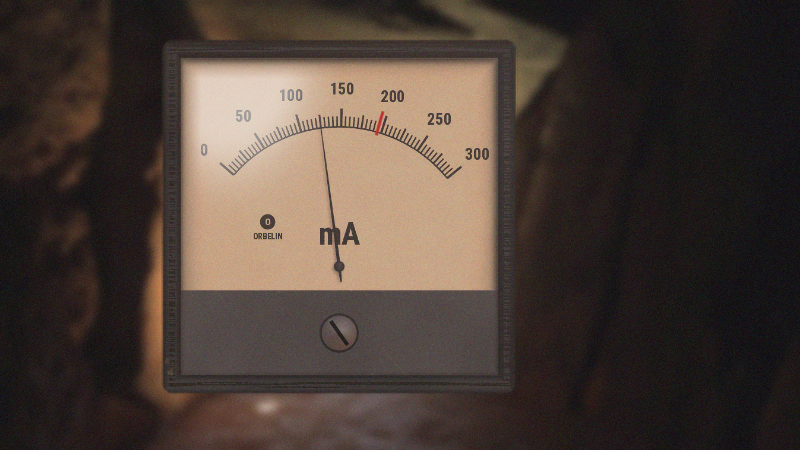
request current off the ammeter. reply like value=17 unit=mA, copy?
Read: value=125 unit=mA
